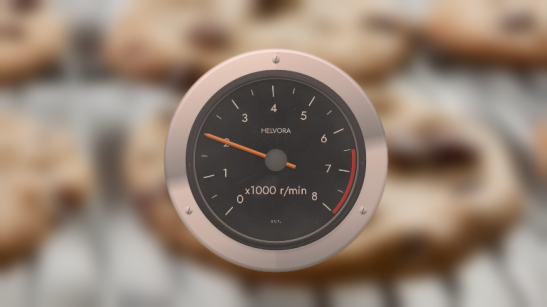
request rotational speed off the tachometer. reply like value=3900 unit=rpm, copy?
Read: value=2000 unit=rpm
